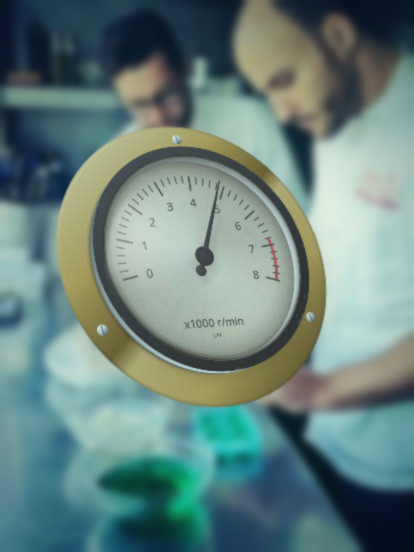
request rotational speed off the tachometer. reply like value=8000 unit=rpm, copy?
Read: value=4800 unit=rpm
